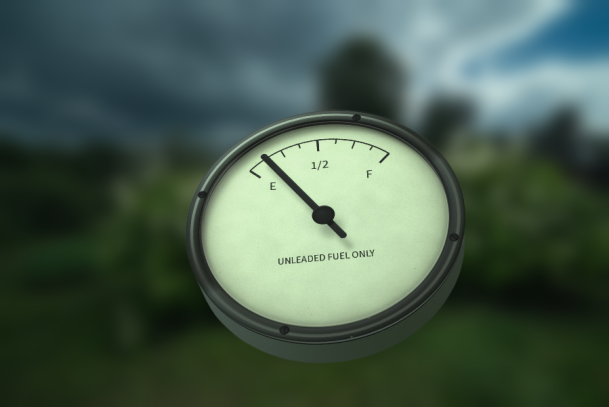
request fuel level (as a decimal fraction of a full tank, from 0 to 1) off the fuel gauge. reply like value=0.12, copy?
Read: value=0.125
